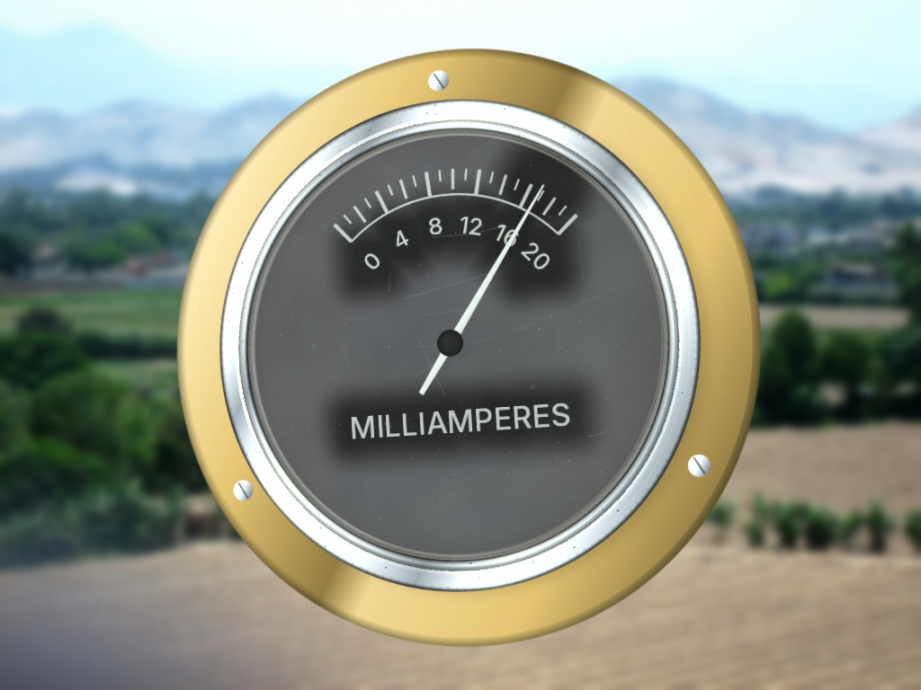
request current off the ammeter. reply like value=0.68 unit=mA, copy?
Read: value=17 unit=mA
